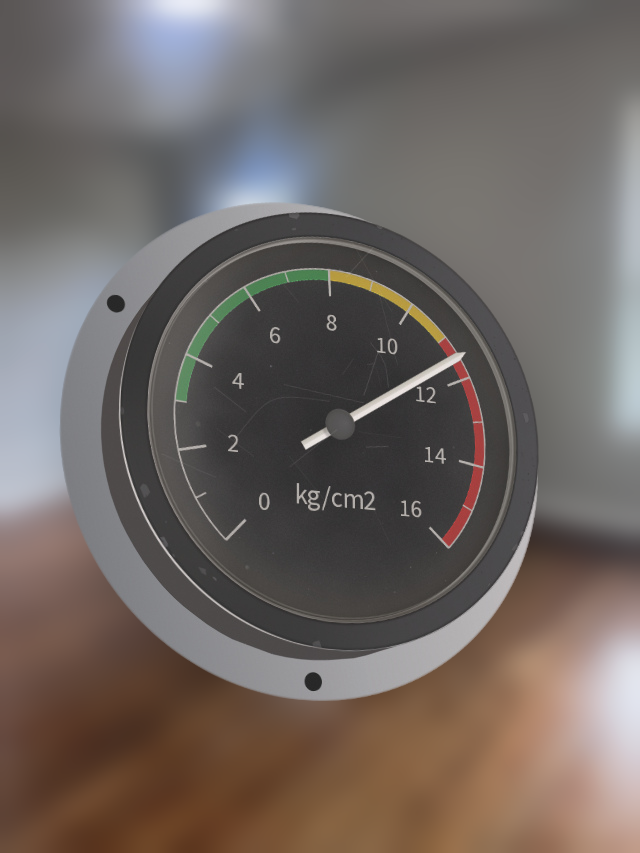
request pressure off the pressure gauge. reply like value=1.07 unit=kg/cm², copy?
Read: value=11.5 unit=kg/cm²
